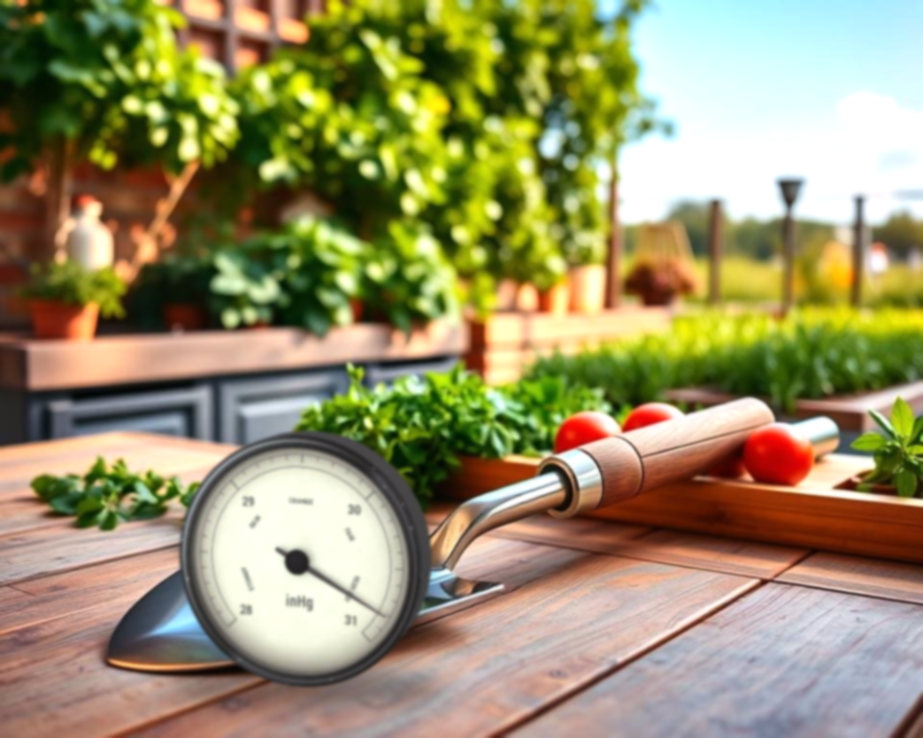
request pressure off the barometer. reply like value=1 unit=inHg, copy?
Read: value=30.8 unit=inHg
